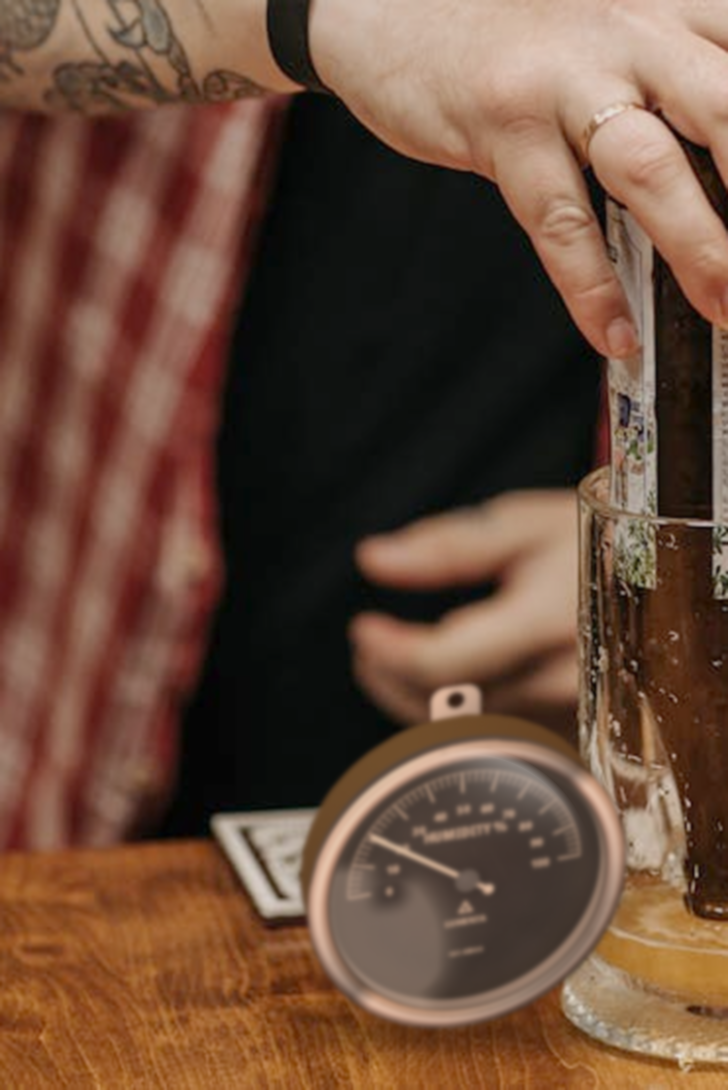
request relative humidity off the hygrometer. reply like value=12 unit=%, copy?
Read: value=20 unit=%
